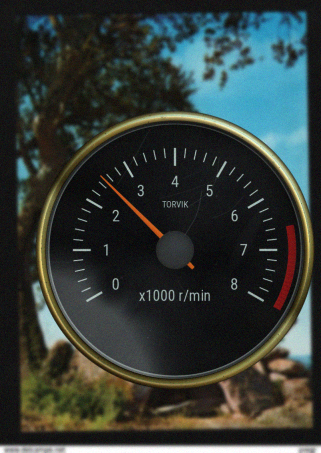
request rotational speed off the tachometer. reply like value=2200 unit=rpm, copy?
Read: value=2500 unit=rpm
